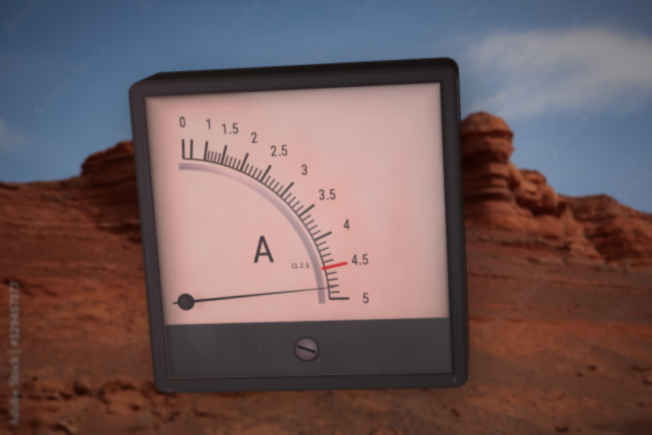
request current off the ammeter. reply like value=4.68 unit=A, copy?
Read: value=4.8 unit=A
